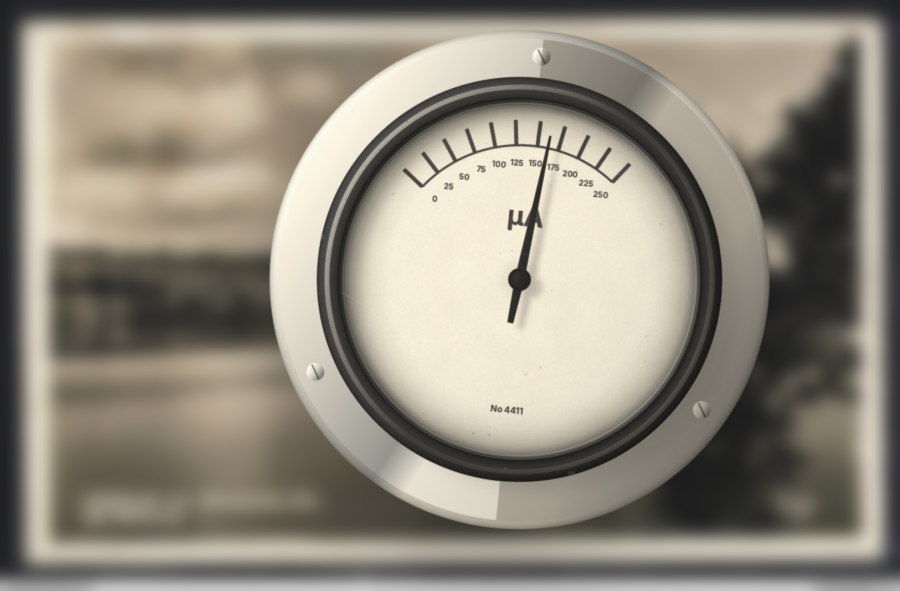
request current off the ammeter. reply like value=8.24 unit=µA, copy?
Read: value=162.5 unit=µA
